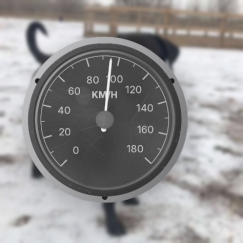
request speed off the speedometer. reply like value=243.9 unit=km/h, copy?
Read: value=95 unit=km/h
